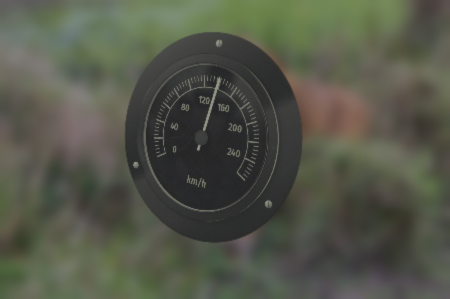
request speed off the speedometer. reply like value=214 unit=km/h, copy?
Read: value=140 unit=km/h
